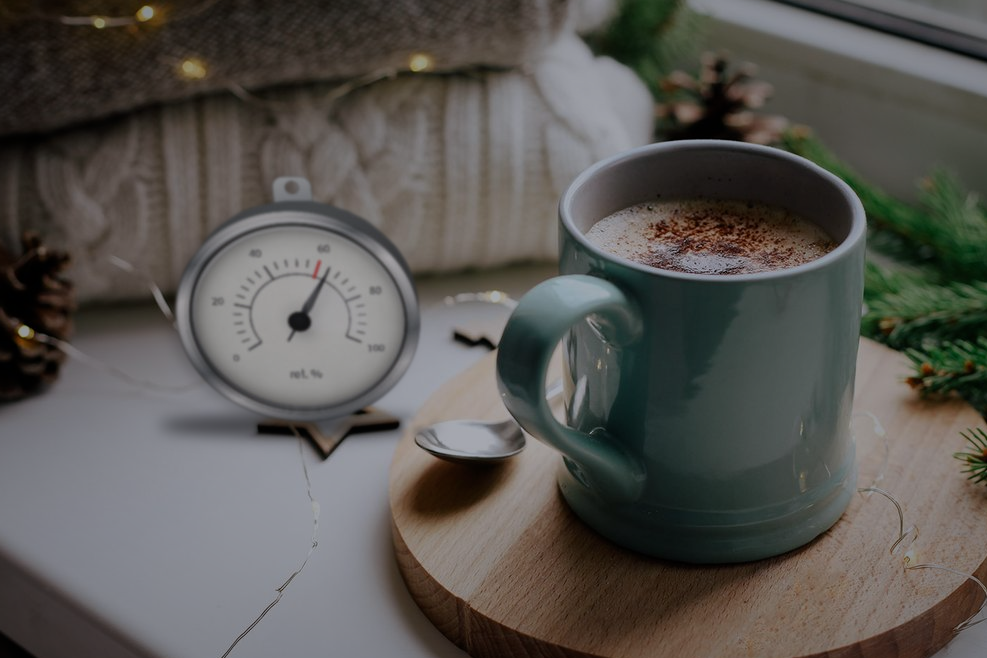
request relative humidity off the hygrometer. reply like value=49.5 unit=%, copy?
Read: value=64 unit=%
